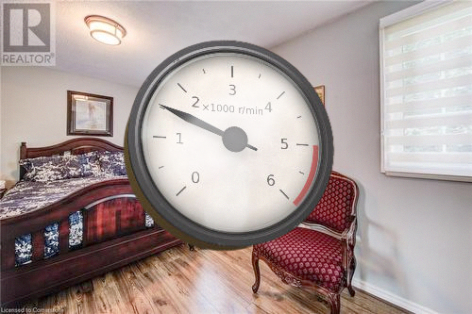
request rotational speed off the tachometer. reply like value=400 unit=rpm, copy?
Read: value=1500 unit=rpm
